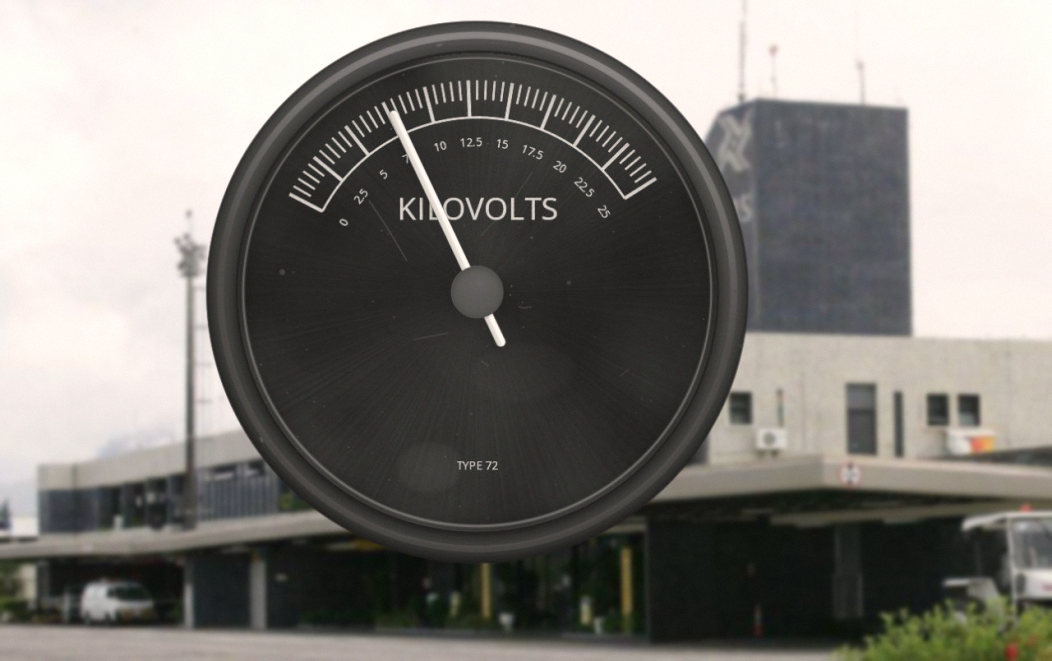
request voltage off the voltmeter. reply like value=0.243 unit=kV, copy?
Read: value=7.75 unit=kV
